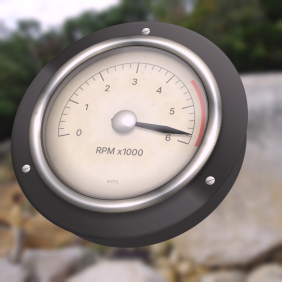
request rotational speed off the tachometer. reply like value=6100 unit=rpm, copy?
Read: value=5800 unit=rpm
